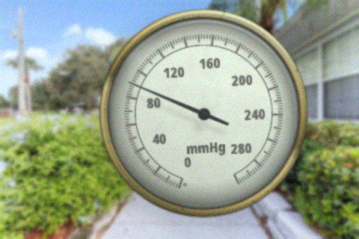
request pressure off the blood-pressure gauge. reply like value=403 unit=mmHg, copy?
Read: value=90 unit=mmHg
